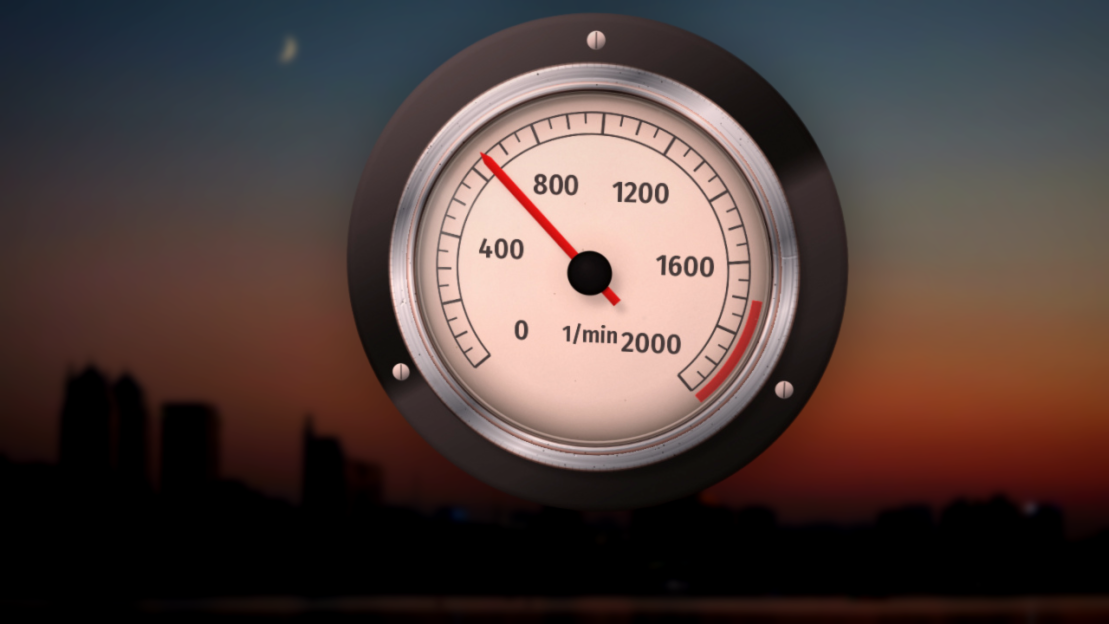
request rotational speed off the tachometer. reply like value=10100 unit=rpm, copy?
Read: value=650 unit=rpm
